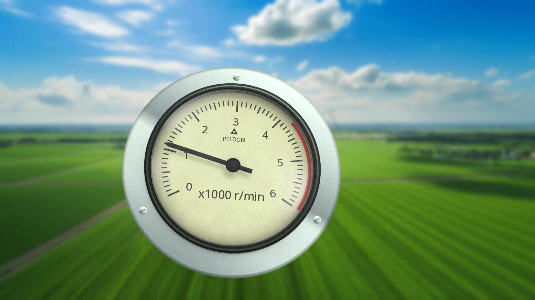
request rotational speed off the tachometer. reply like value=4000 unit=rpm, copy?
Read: value=1100 unit=rpm
